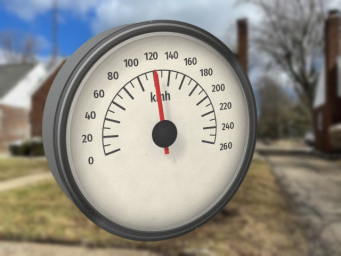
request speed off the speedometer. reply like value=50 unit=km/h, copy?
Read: value=120 unit=km/h
